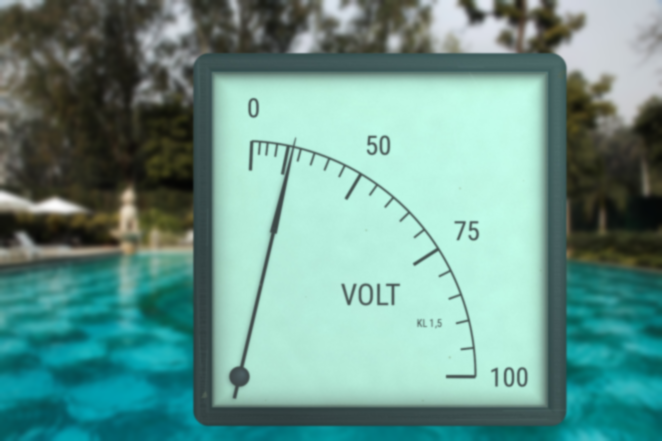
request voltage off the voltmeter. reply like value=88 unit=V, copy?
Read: value=27.5 unit=V
